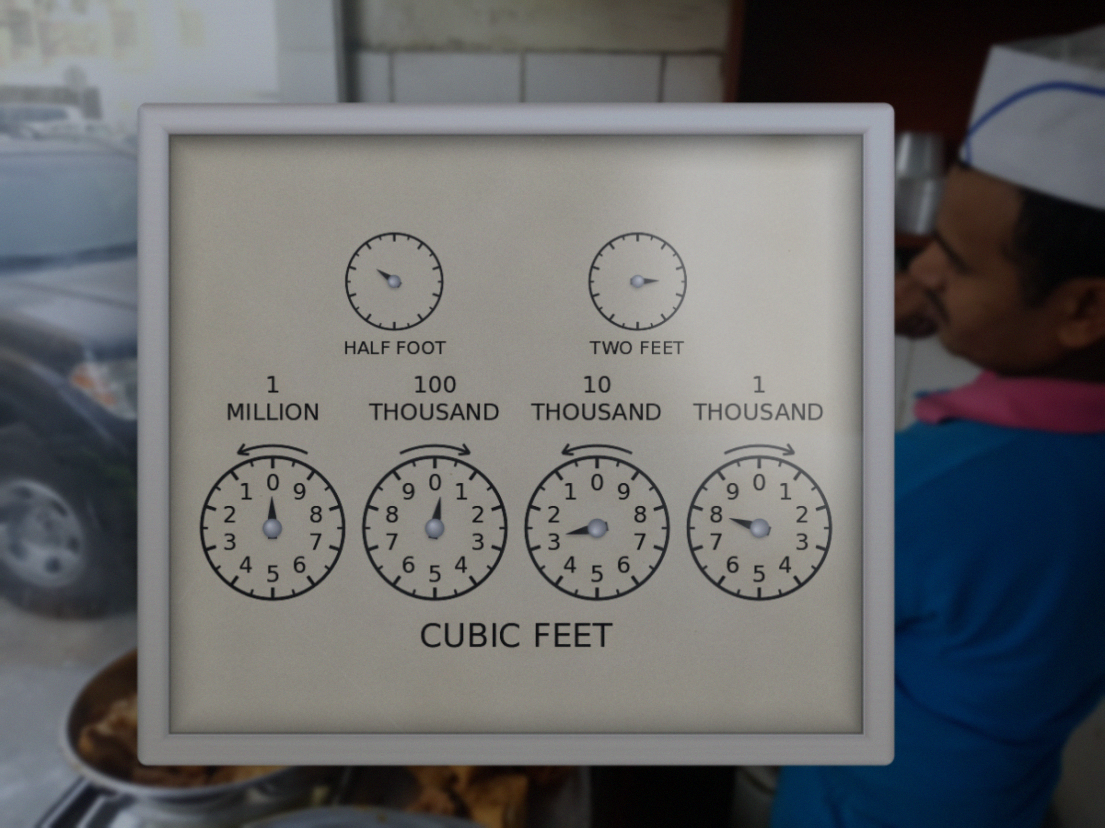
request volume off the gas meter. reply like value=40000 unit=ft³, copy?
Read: value=2800 unit=ft³
